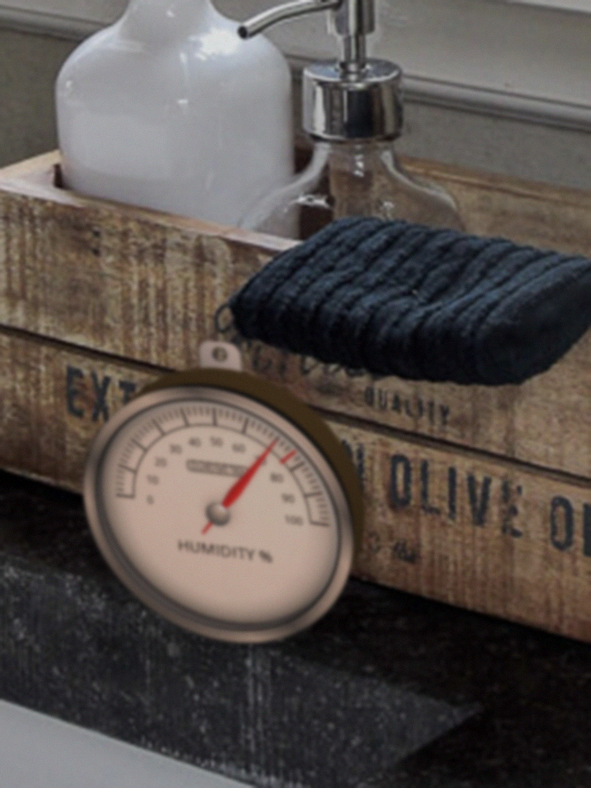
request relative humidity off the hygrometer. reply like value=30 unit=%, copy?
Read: value=70 unit=%
